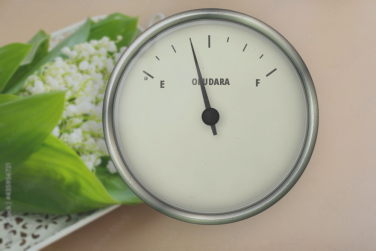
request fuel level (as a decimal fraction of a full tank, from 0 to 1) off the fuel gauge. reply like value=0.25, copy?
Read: value=0.375
